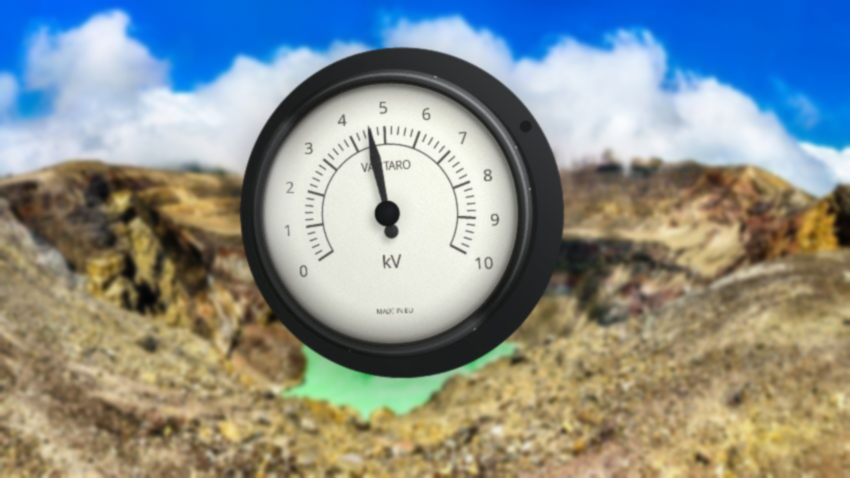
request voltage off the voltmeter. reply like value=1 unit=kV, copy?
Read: value=4.6 unit=kV
